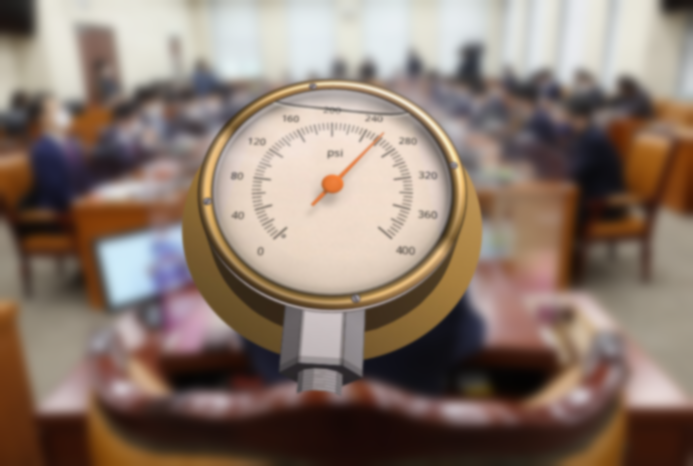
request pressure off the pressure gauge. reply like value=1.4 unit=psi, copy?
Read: value=260 unit=psi
